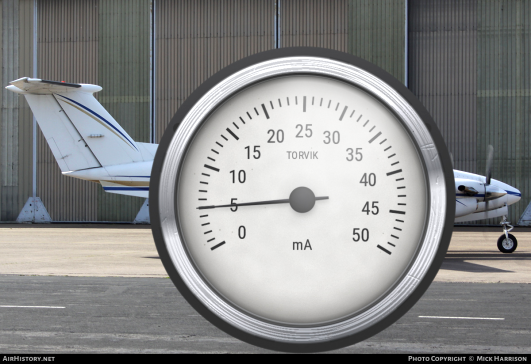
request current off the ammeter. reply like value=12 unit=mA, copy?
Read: value=5 unit=mA
